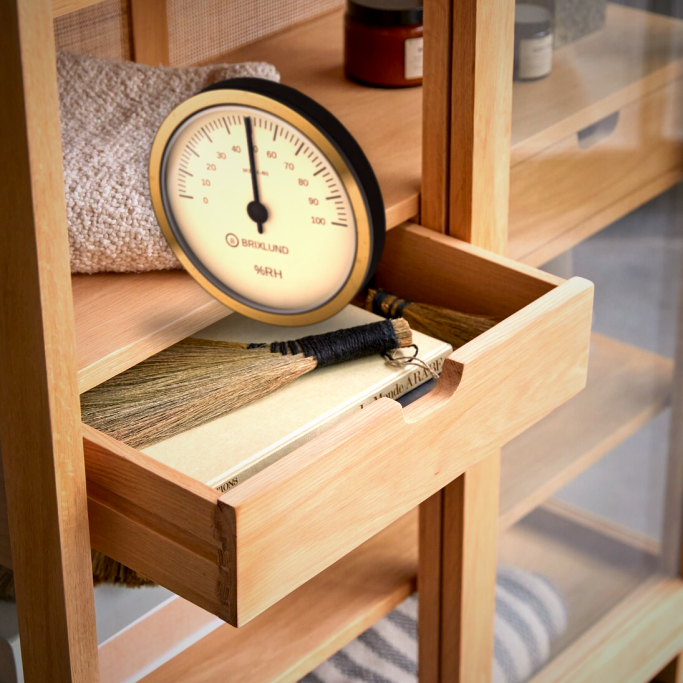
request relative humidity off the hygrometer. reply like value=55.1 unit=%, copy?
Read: value=50 unit=%
